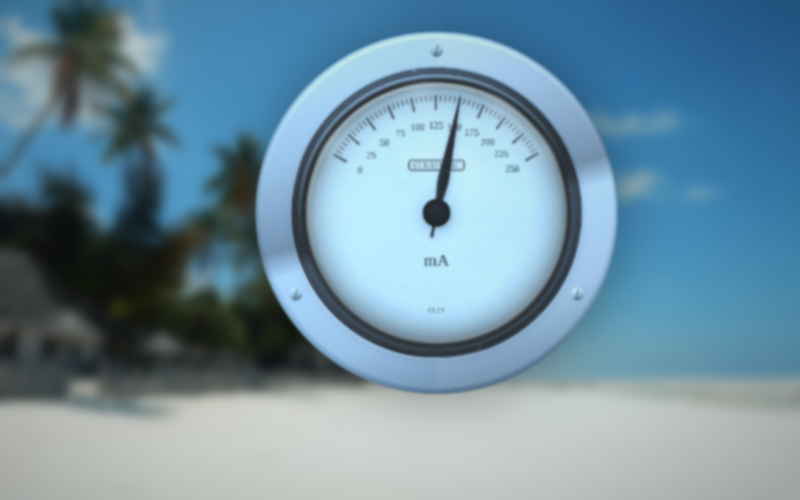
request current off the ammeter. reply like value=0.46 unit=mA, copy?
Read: value=150 unit=mA
